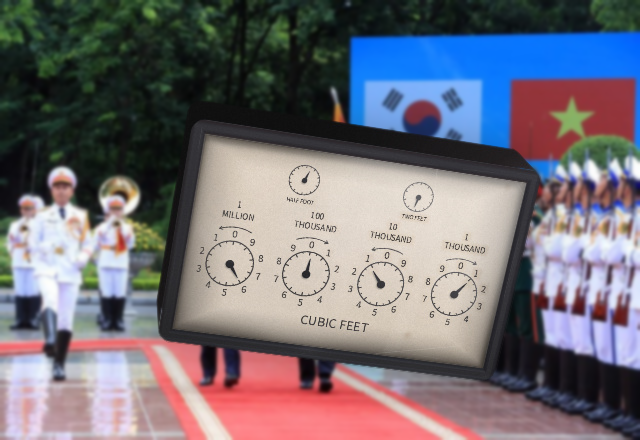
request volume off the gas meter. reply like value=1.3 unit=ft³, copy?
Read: value=601100 unit=ft³
